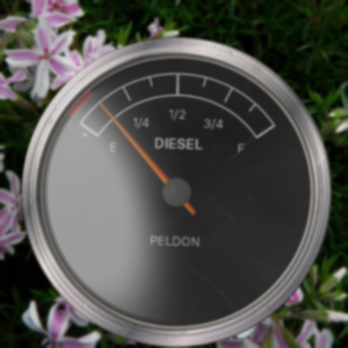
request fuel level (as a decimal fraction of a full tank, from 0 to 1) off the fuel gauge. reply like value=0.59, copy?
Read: value=0.125
